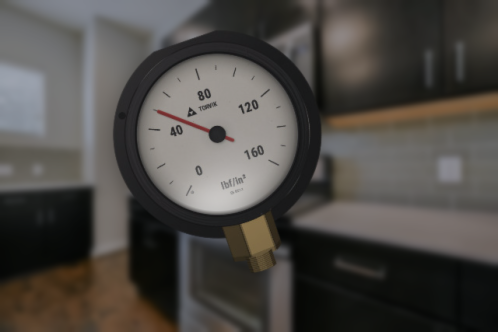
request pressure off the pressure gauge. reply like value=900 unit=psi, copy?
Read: value=50 unit=psi
